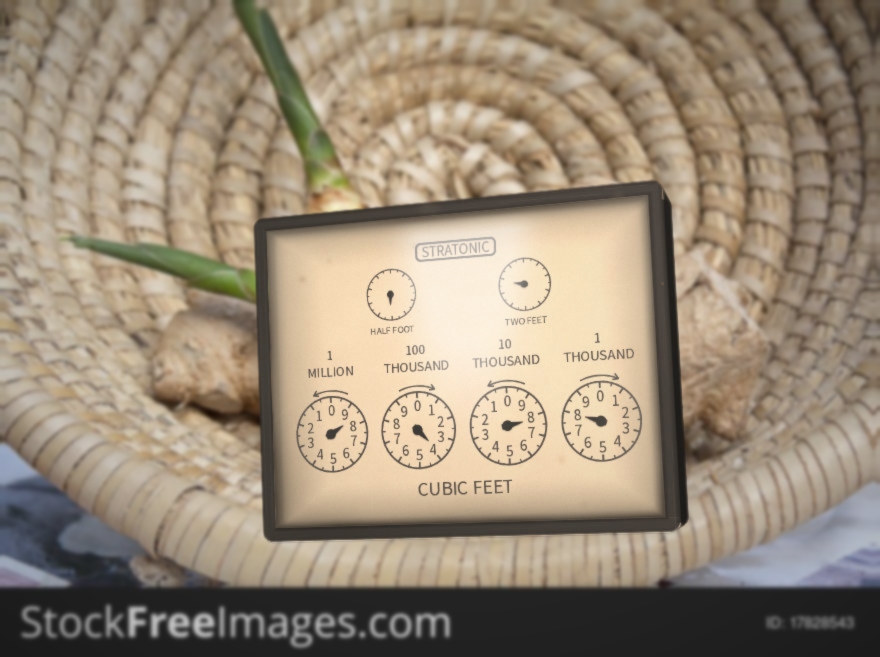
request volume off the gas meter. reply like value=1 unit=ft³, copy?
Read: value=837800 unit=ft³
